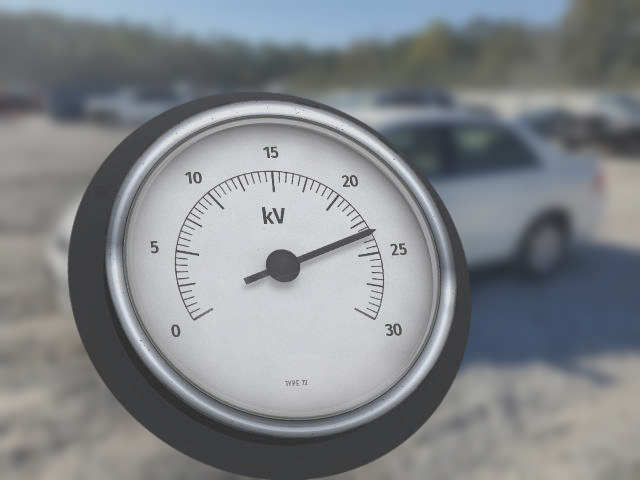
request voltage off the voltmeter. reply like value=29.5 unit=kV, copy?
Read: value=23.5 unit=kV
